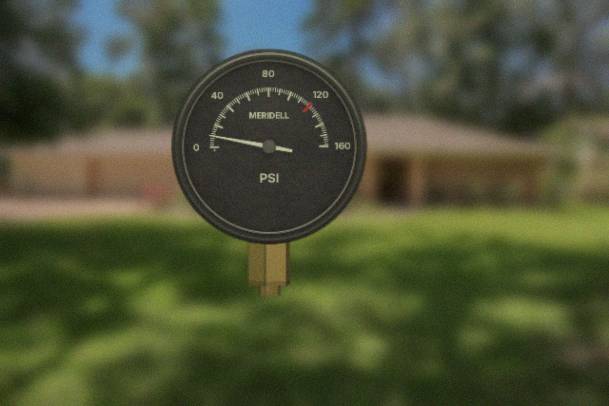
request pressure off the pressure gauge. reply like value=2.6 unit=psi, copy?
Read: value=10 unit=psi
